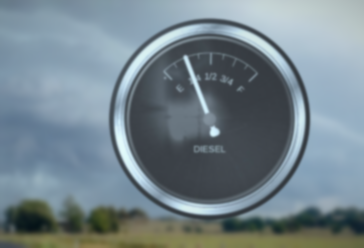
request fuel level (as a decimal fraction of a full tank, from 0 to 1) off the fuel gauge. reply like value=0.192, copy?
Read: value=0.25
